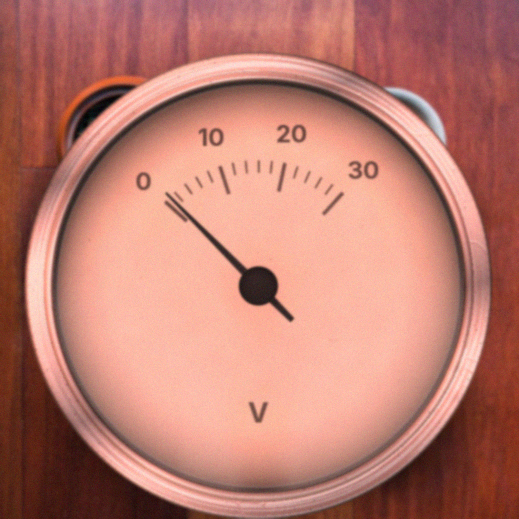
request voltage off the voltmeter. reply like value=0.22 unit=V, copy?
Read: value=1 unit=V
